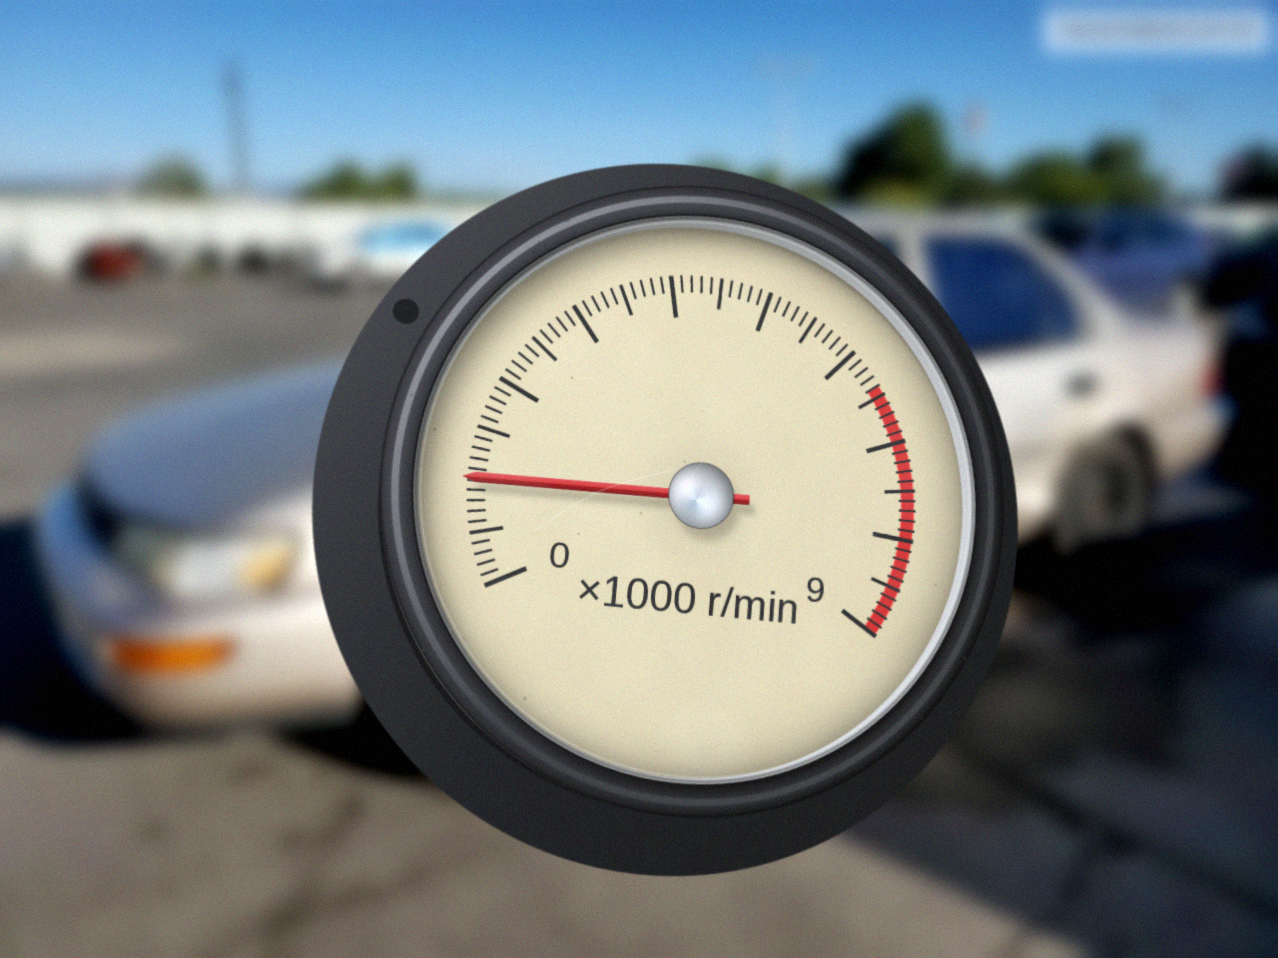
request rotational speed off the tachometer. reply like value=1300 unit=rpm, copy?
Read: value=1000 unit=rpm
